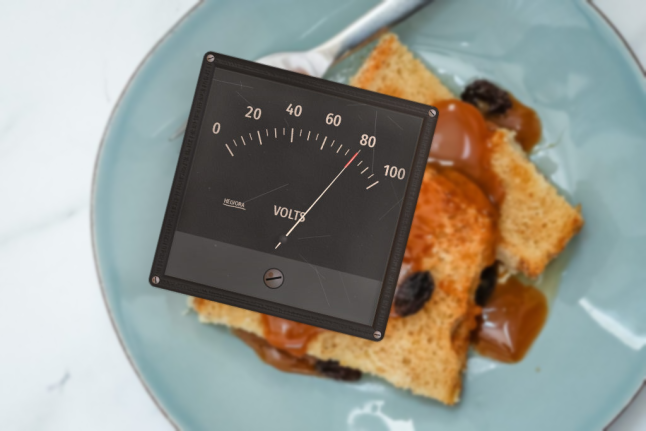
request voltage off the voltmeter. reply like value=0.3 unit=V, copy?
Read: value=80 unit=V
